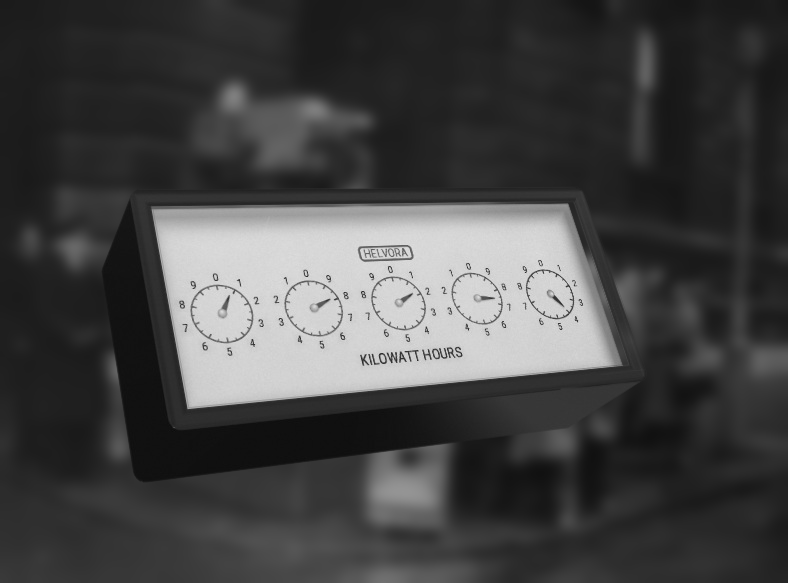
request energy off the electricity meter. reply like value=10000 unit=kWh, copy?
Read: value=8174 unit=kWh
